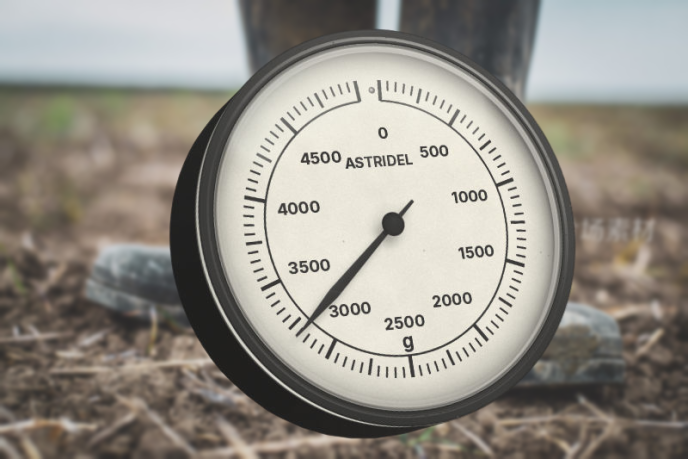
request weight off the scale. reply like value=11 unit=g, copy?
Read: value=3200 unit=g
